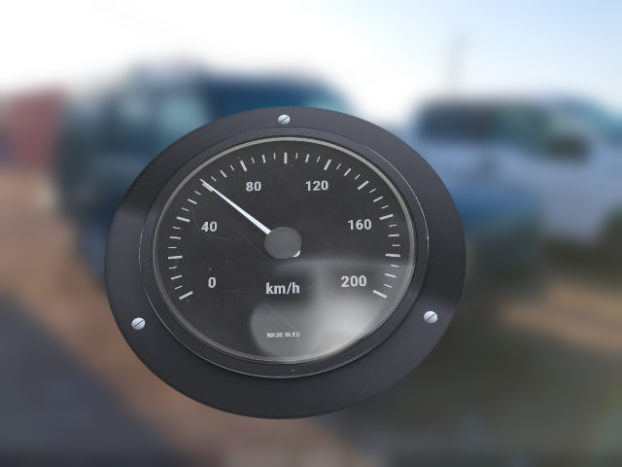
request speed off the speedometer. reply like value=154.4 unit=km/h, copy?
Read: value=60 unit=km/h
